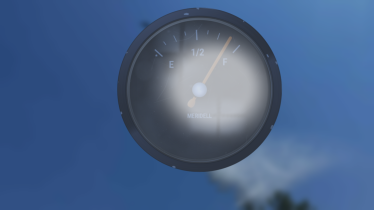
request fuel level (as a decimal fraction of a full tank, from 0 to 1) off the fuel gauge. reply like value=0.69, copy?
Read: value=0.875
